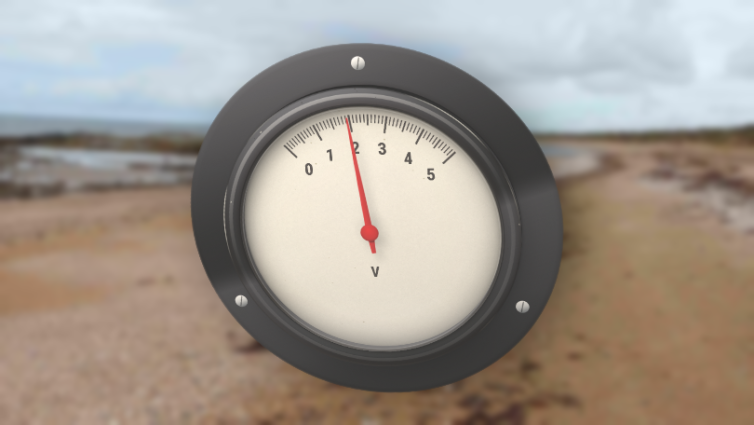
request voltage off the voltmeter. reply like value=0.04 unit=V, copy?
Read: value=2 unit=V
